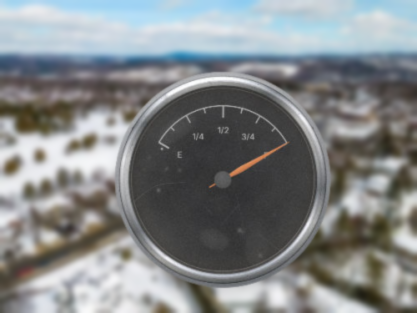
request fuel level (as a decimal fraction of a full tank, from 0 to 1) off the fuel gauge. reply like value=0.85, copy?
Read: value=1
